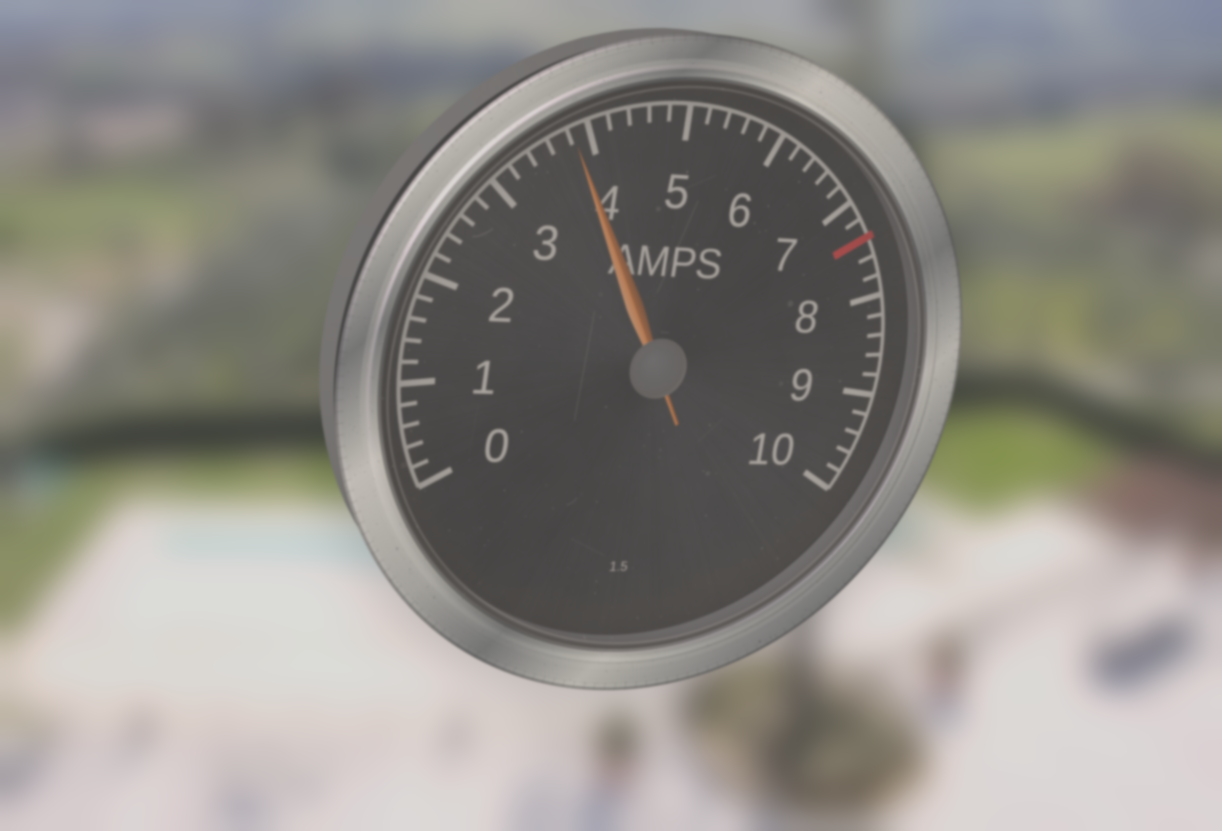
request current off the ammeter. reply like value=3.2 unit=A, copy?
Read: value=3.8 unit=A
